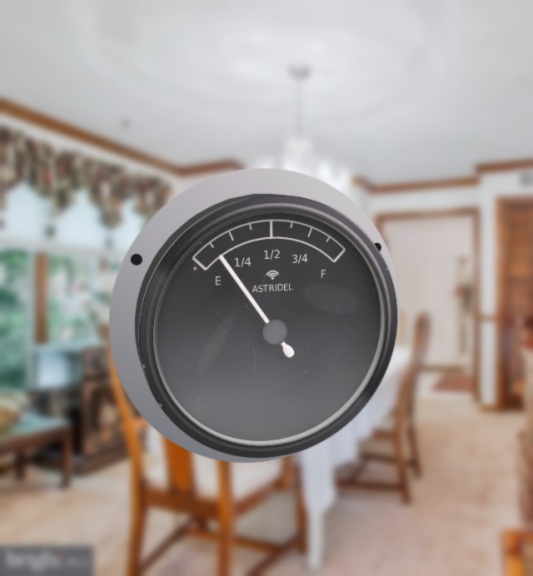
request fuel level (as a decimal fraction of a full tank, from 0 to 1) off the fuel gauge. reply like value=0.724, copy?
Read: value=0.125
